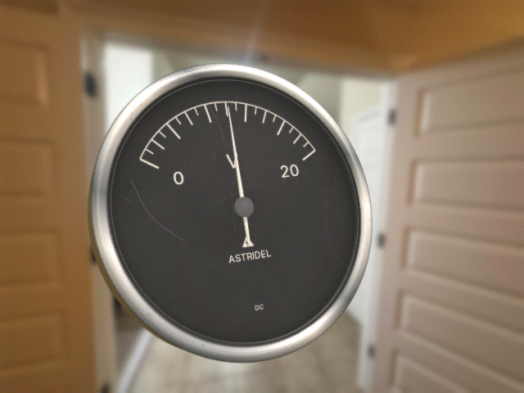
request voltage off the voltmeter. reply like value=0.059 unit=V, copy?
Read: value=10 unit=V
